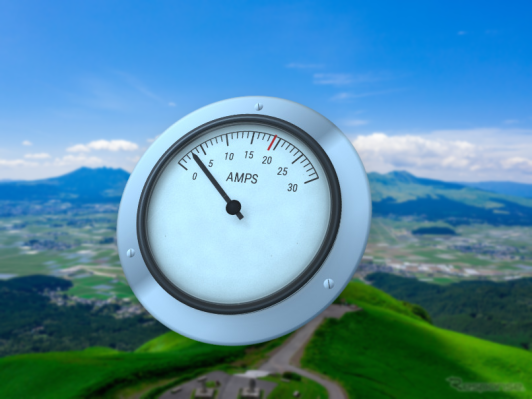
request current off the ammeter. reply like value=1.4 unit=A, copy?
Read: value=3 unit=A
